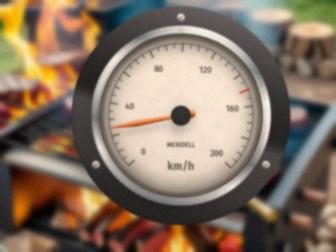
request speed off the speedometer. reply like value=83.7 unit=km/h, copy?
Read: value=25 unit=km/h
